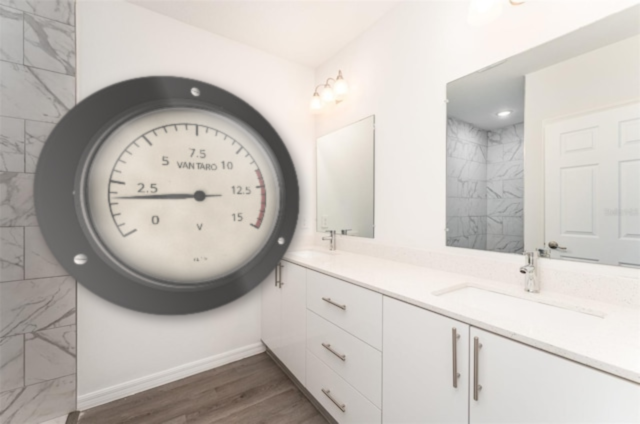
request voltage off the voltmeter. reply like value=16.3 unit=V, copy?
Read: value=1.75 unit=V
